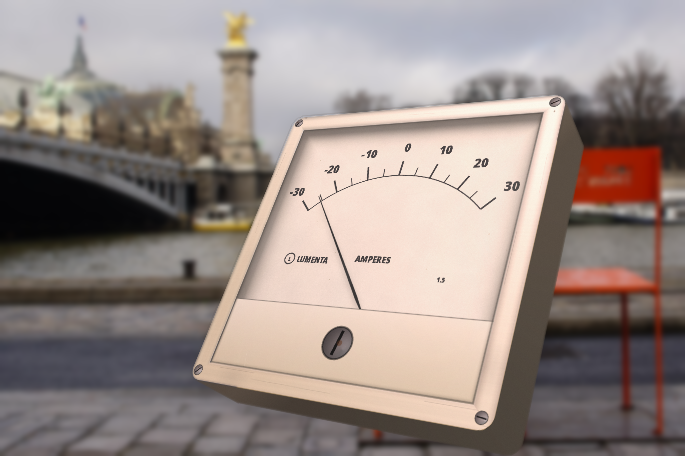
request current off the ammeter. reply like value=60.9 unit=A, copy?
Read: value=-25 unit=A
